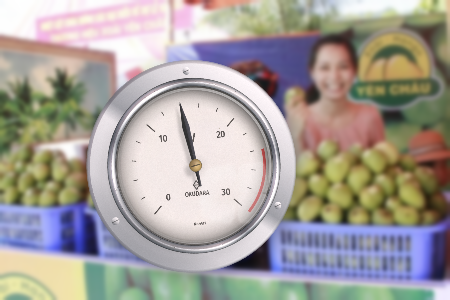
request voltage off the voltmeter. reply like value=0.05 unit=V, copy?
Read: value=14 unit=V
